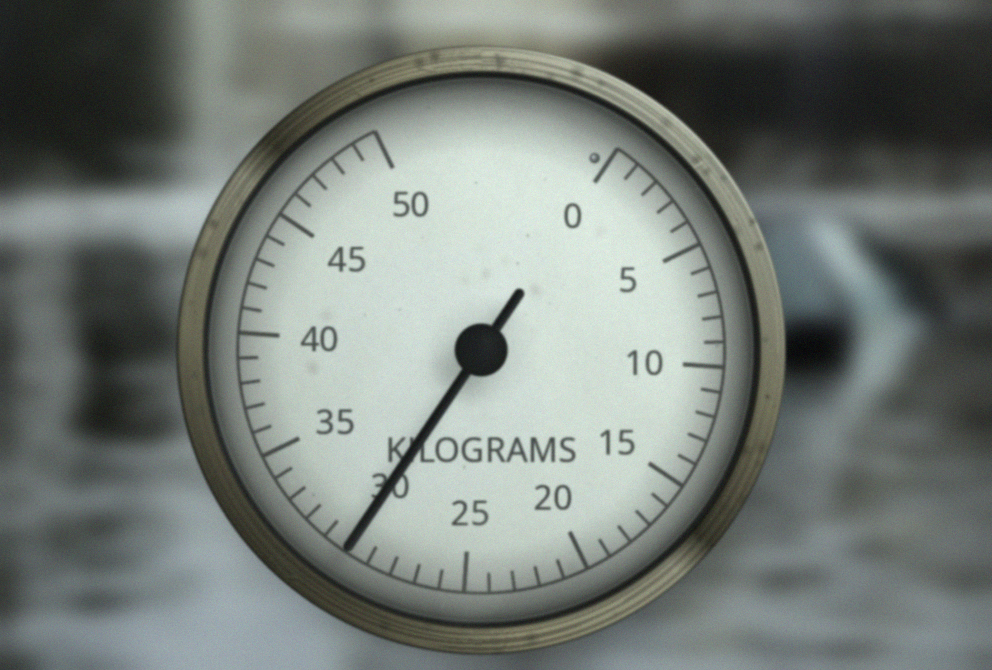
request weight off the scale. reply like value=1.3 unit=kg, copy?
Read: value=30 unit=kg
